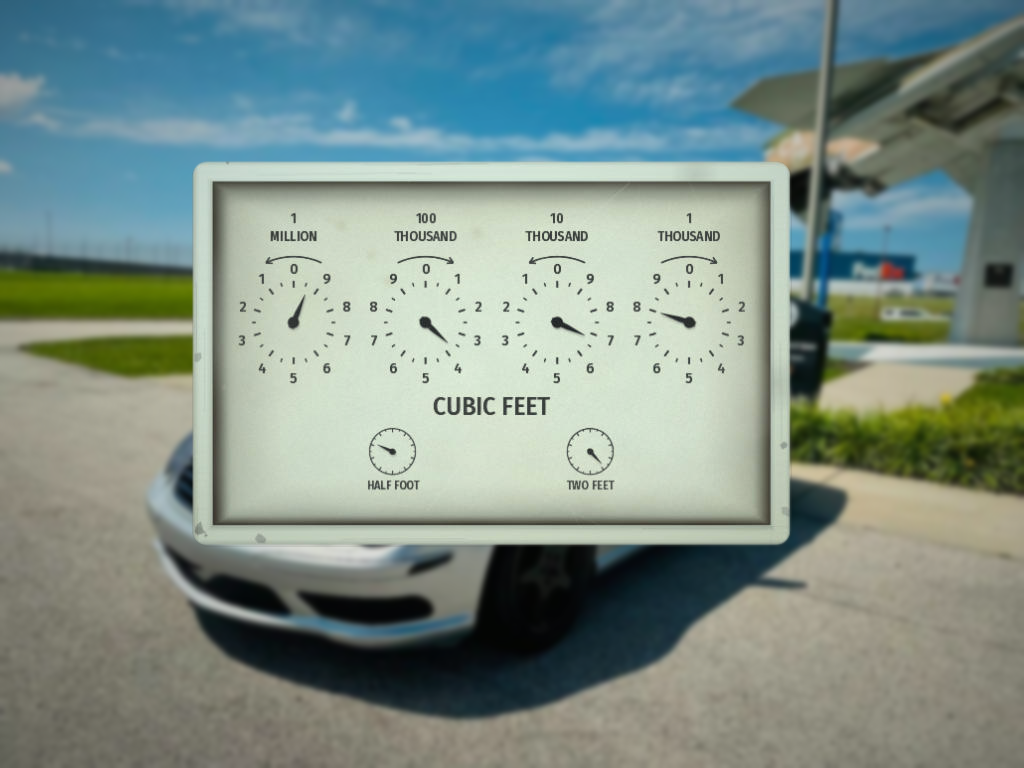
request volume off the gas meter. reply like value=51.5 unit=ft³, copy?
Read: value=936800 unit=ft³
